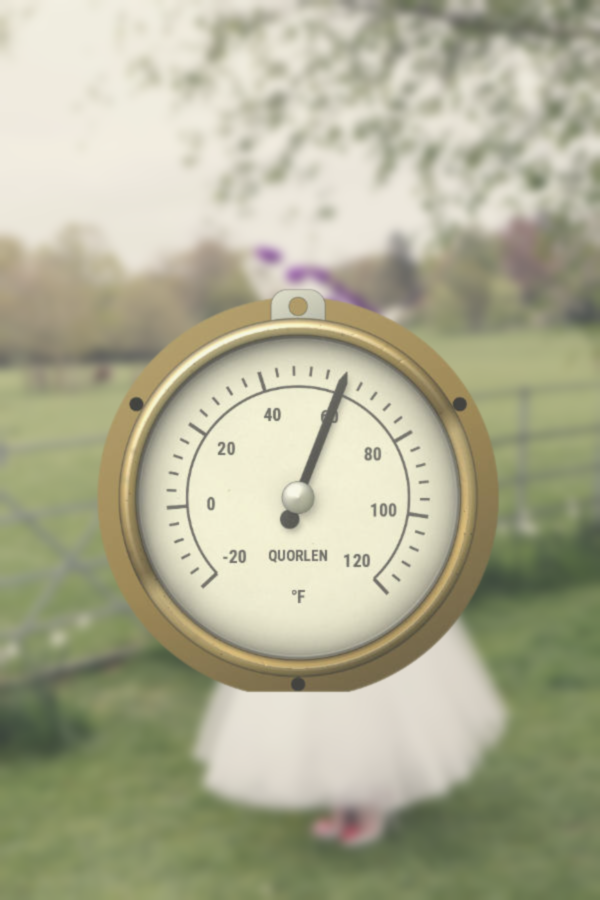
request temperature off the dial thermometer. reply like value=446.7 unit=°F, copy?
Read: value=60 unit=°F
